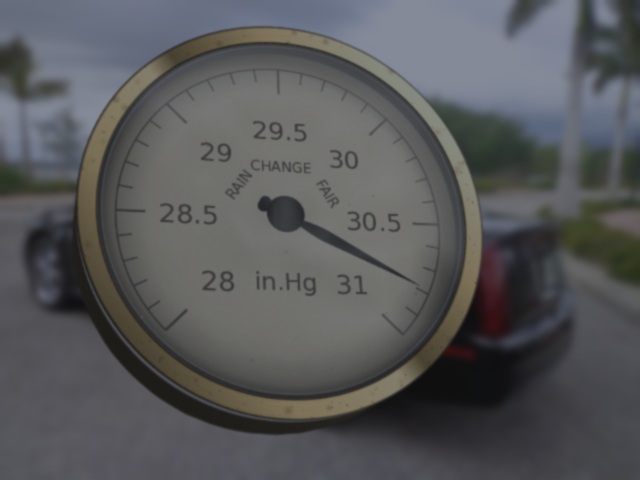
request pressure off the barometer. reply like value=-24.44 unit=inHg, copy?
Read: value=30.8 unit=inHg
